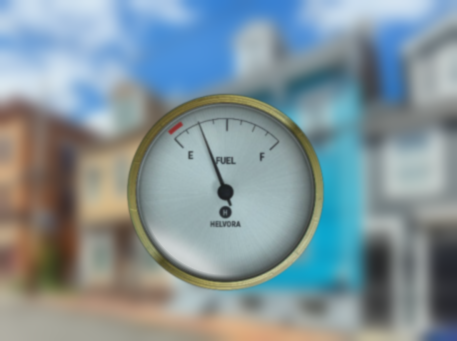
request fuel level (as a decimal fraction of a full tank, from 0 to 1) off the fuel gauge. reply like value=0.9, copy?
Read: value=0.25
